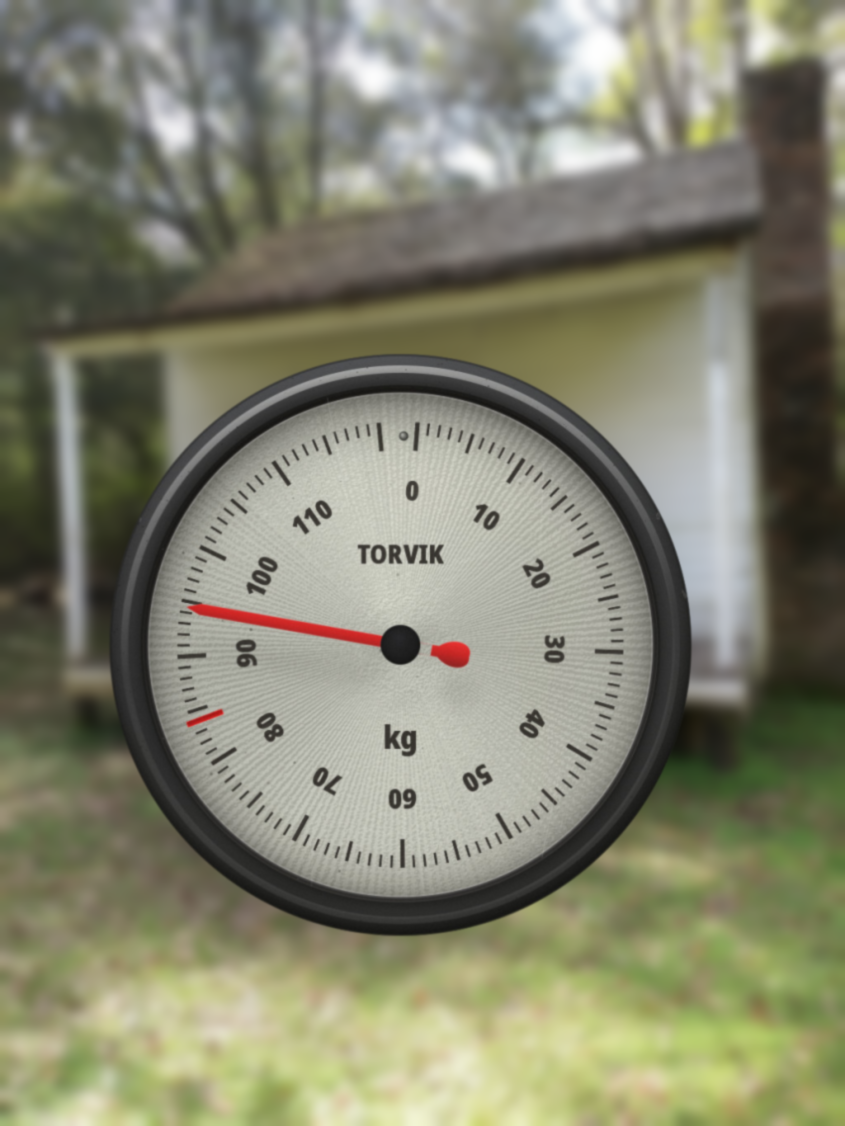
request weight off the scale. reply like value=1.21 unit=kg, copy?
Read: value=94.5 unit=kg
